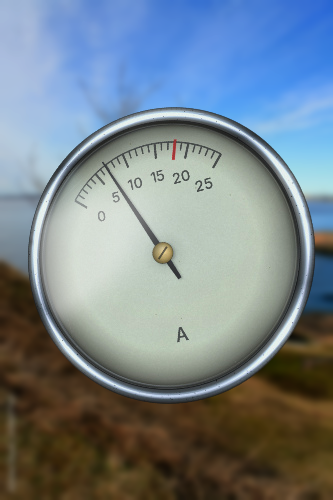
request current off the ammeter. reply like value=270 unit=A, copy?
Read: value=7 unit=A
